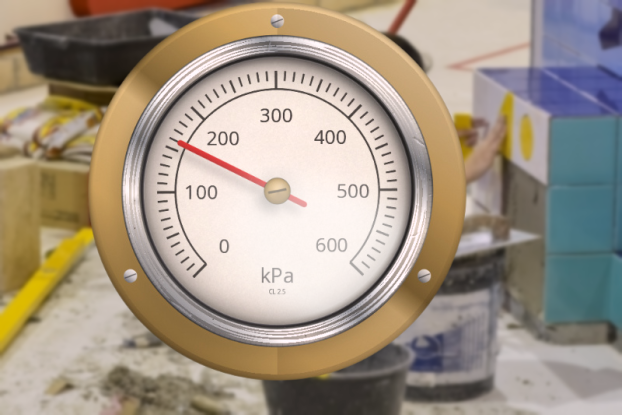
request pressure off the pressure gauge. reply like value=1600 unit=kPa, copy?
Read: value=160 unit=kPa
